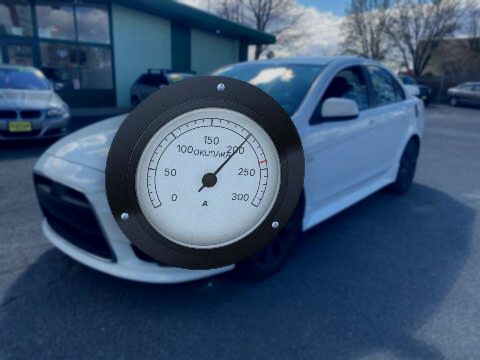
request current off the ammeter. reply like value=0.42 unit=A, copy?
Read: value=200 unit=A
